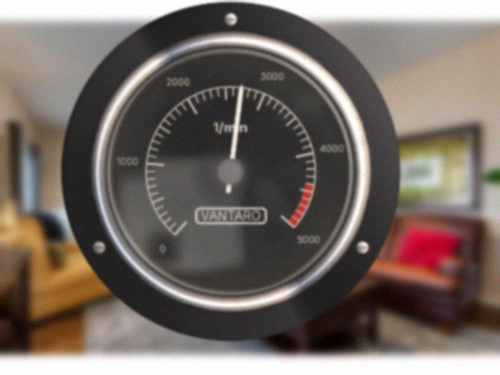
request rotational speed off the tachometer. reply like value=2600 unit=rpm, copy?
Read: value=2700 unit=rpm
